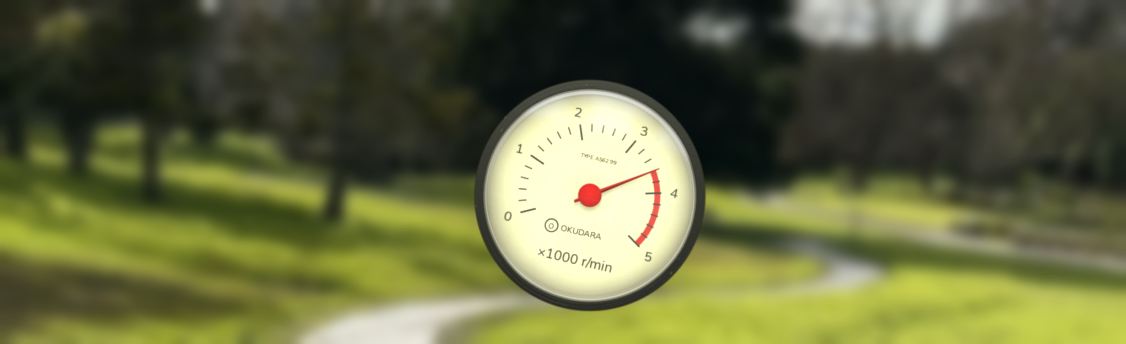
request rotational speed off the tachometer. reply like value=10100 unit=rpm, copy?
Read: value=3600 unit=rpm
